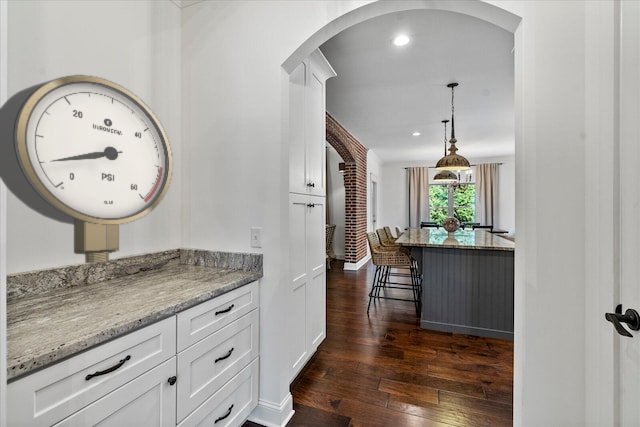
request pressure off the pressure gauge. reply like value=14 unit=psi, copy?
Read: value=5 unit=psi
